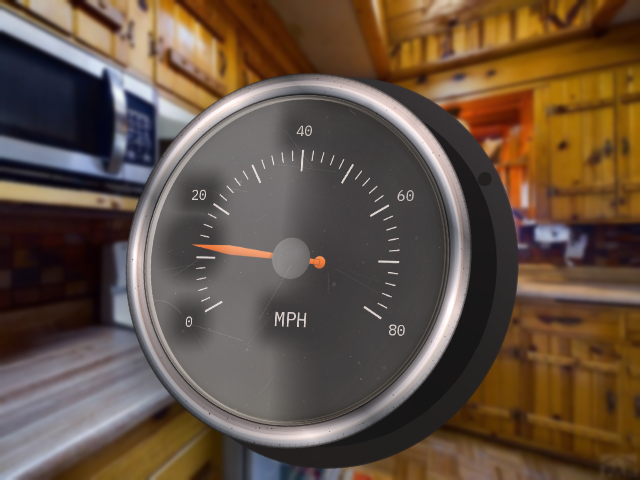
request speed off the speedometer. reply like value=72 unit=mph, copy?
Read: value=12 unit=mph
